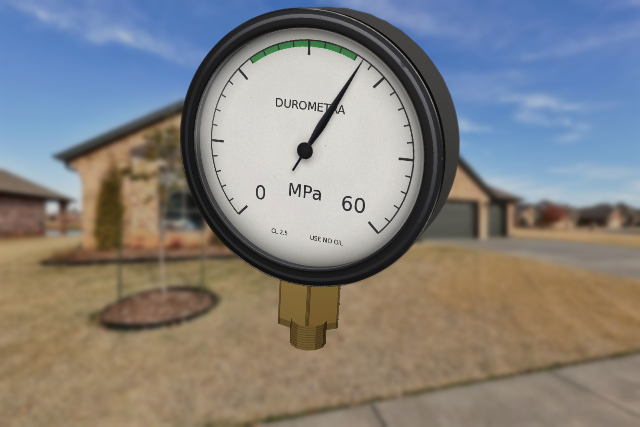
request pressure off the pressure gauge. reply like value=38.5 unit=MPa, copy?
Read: value=37 unit=MPa
